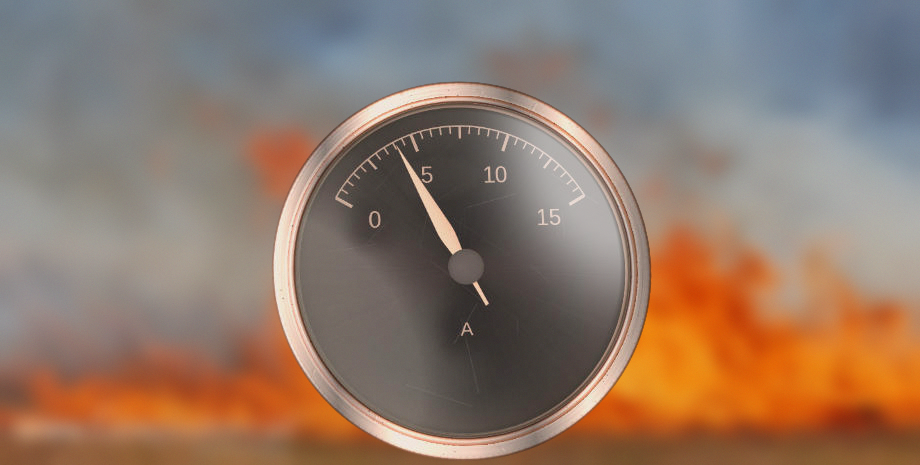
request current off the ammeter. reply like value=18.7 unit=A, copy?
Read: value=4 unit=A
